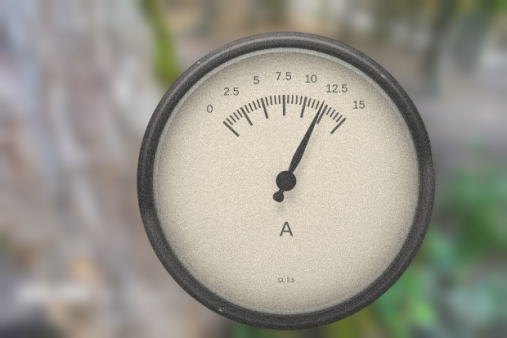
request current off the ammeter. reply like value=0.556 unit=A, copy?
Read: value=12 unit=A
